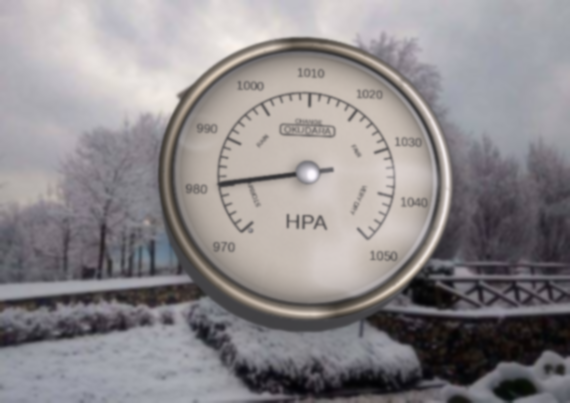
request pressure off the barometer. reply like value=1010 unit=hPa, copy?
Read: value=980 unit=hPa
